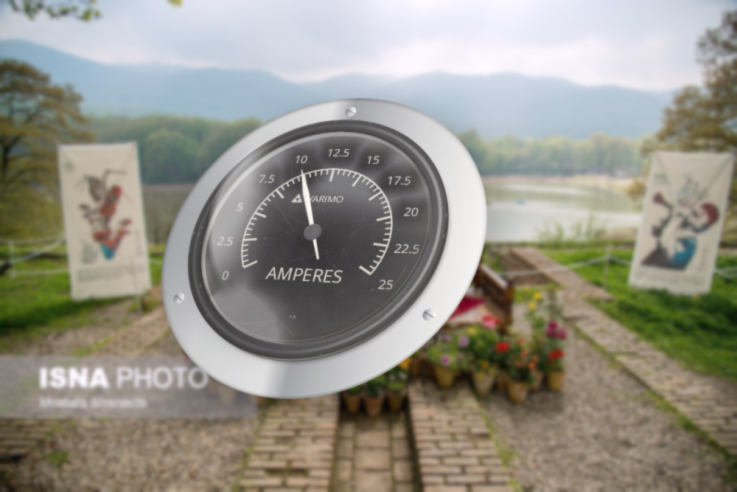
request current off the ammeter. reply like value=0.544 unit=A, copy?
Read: value=10 unit=A
